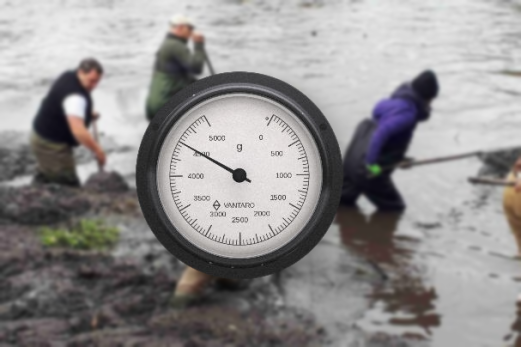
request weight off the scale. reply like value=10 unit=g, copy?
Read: value=4500 unit=g
